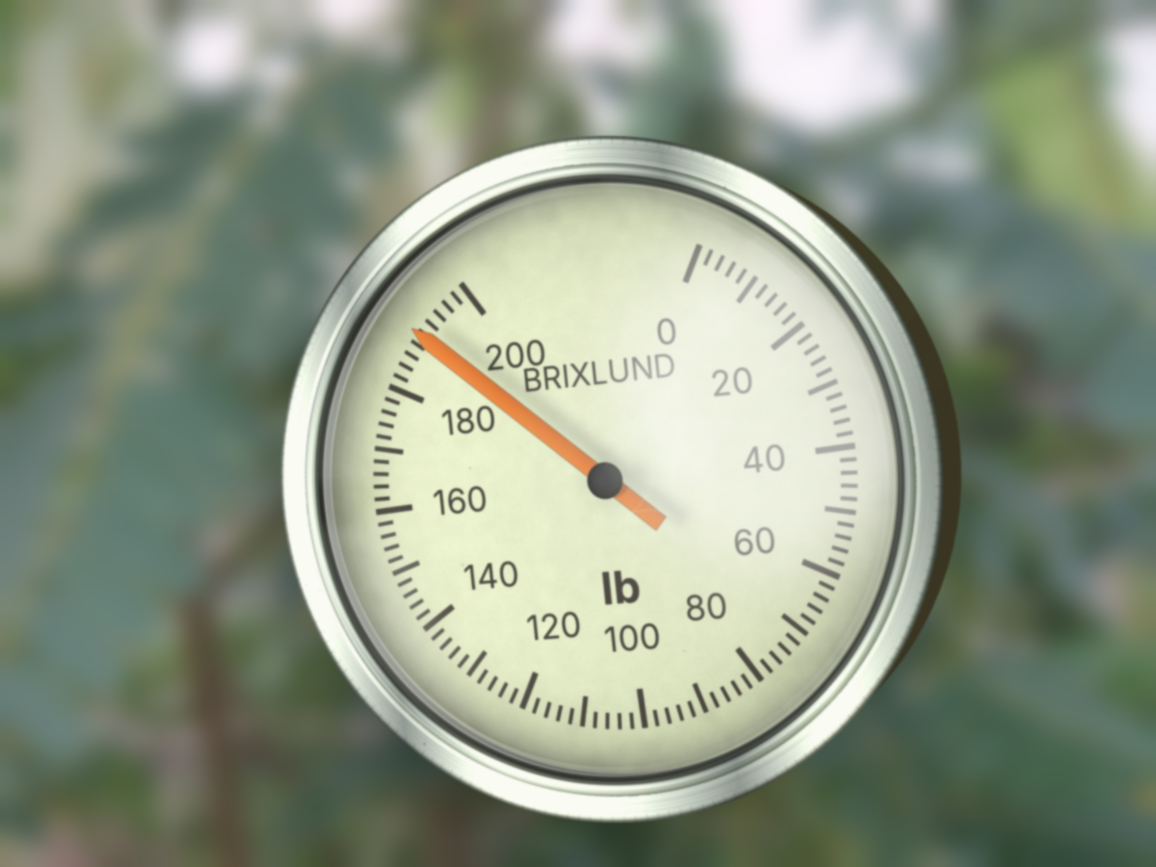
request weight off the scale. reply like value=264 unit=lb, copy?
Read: value=190 unit=lb
